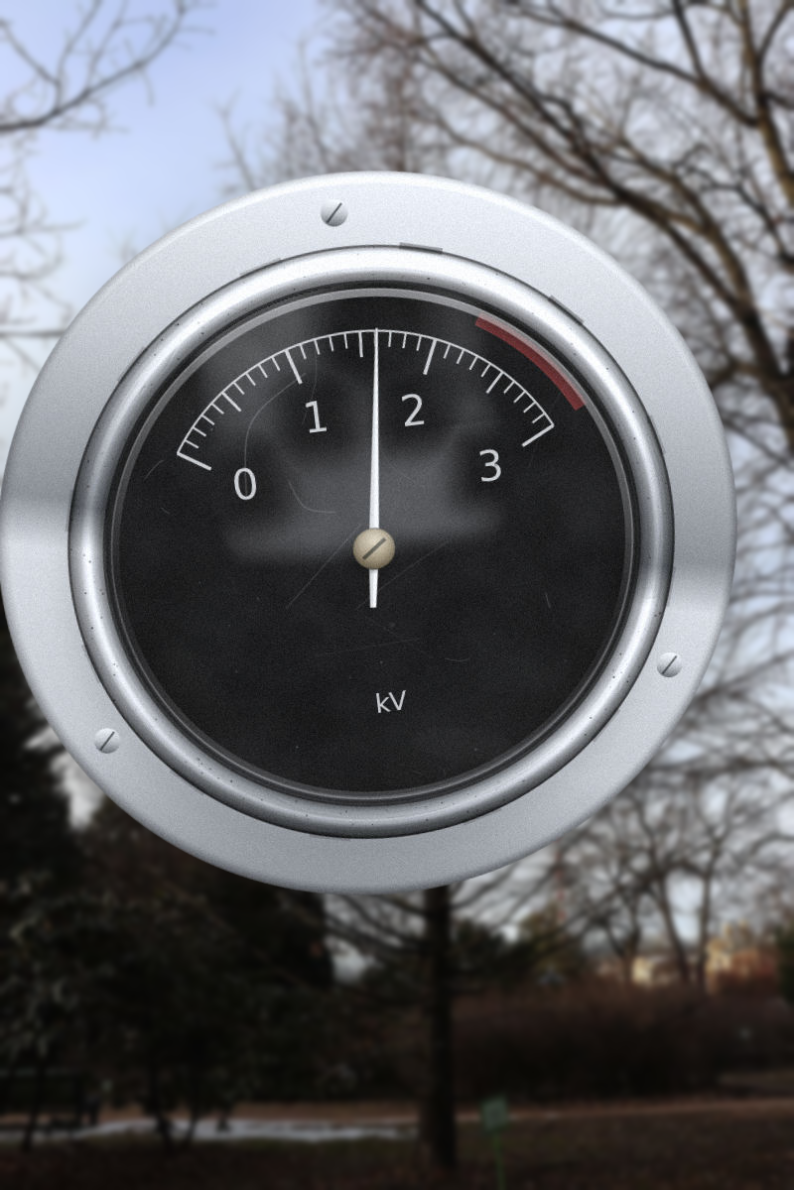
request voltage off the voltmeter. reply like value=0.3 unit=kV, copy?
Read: value=1.6 unit=kV
